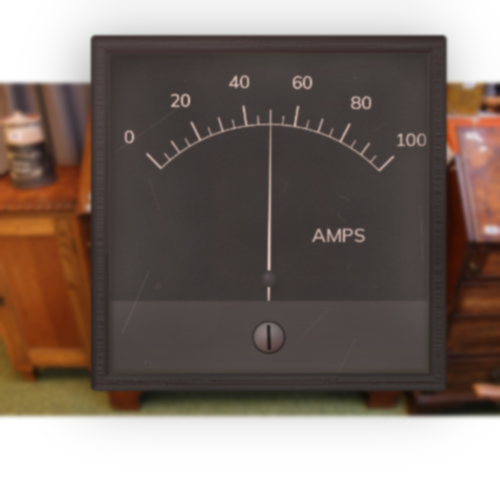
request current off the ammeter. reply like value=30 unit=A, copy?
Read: value=50 unit=A
